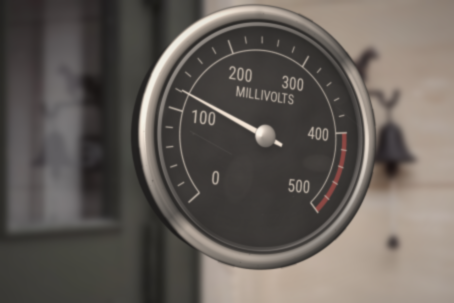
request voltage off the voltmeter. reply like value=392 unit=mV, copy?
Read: value=120 unit=mV
